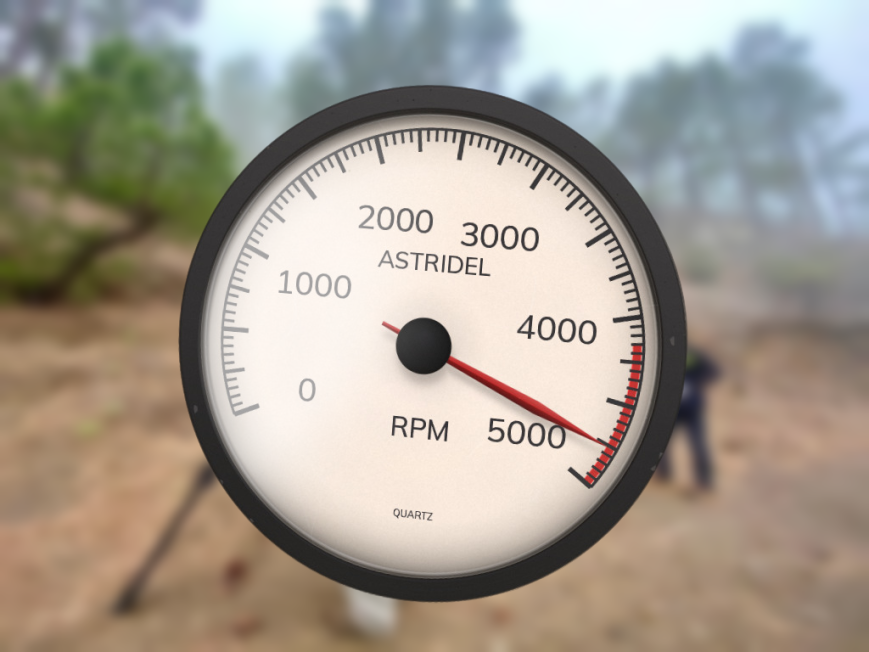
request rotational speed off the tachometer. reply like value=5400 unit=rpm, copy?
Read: value=4750 unit=rpm
